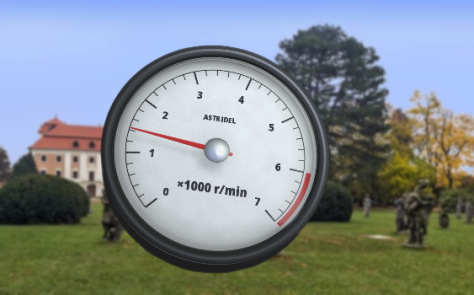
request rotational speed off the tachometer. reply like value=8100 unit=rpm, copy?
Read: value=1400 unit=rpm
